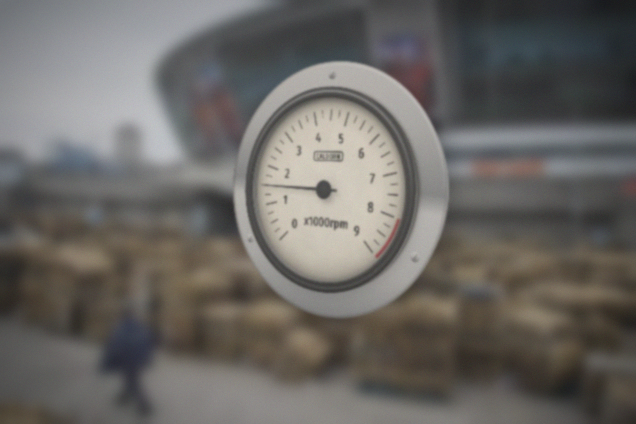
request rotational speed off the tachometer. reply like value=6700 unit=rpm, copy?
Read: value=1500 unit=rpm
